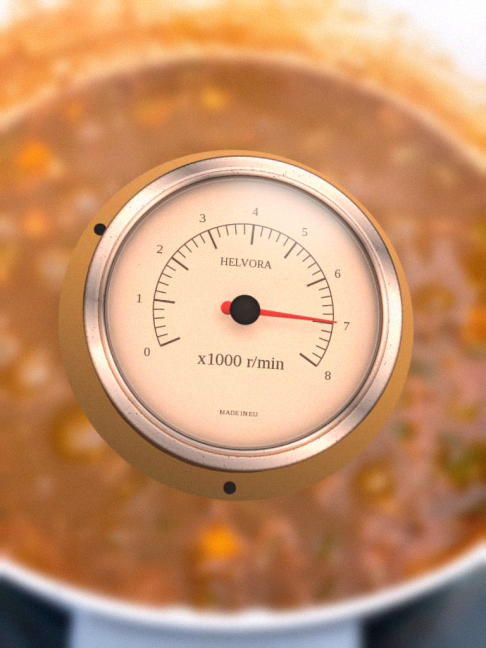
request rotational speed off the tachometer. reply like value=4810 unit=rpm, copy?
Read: value=7000 unit=rpm
